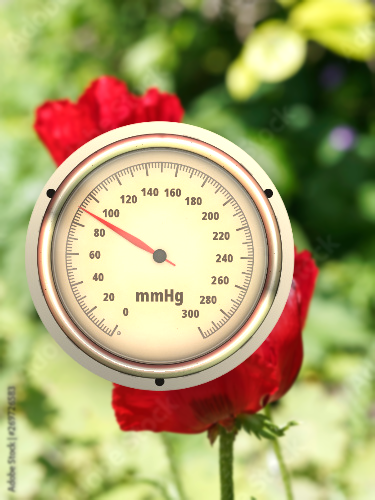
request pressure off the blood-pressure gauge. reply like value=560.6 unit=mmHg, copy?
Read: value=90 unit=mmHg
